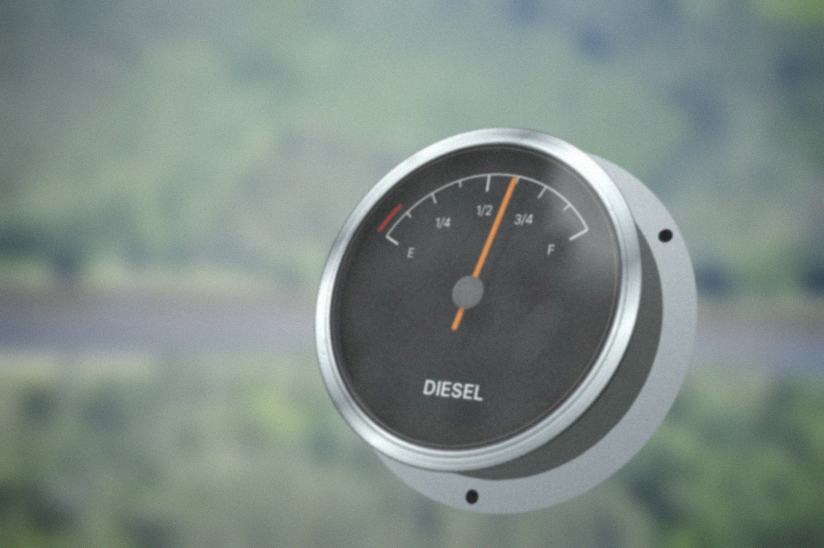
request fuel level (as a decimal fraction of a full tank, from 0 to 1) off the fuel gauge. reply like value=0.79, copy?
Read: value=0.625
